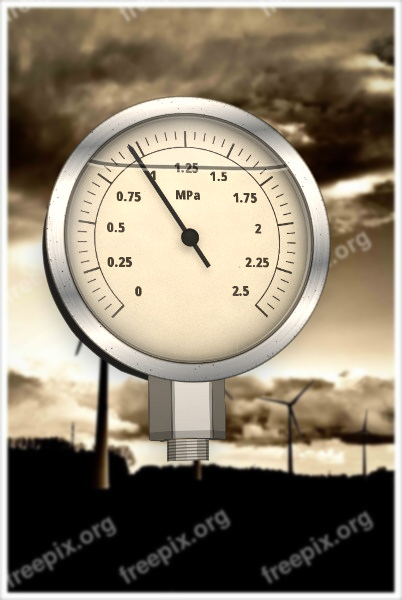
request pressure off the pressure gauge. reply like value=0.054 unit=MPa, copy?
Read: value=0.95 unit=MPa
